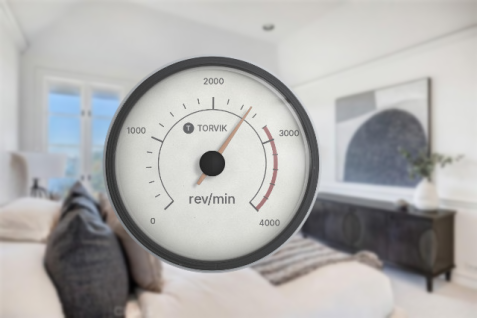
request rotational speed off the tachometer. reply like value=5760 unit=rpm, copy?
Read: value=2500 unit=rpm
